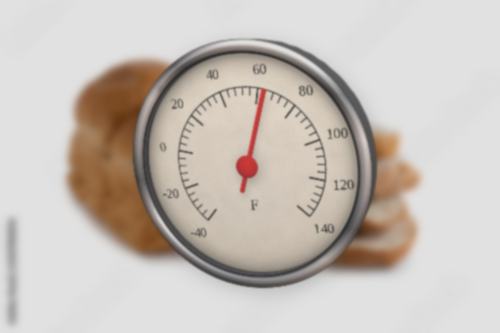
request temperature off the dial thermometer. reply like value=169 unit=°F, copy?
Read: value=64 unit=°F
